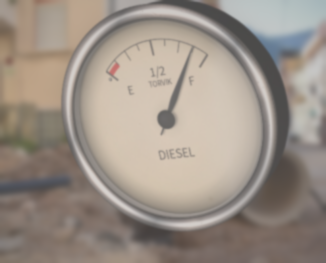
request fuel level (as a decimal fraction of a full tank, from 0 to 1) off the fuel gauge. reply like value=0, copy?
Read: value=0.875
